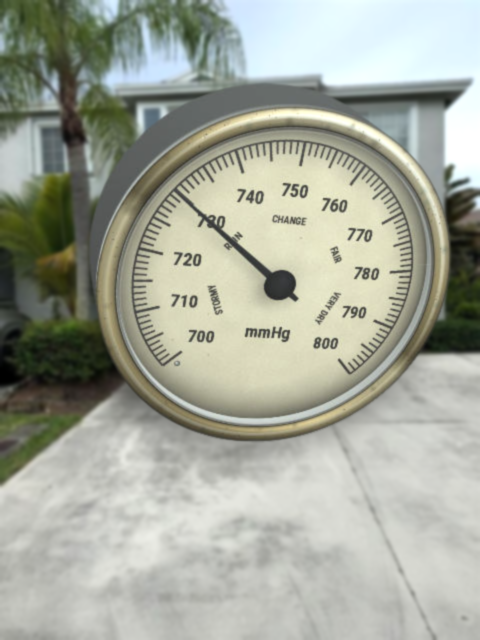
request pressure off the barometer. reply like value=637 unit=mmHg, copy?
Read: value=730 unit=mmHg
